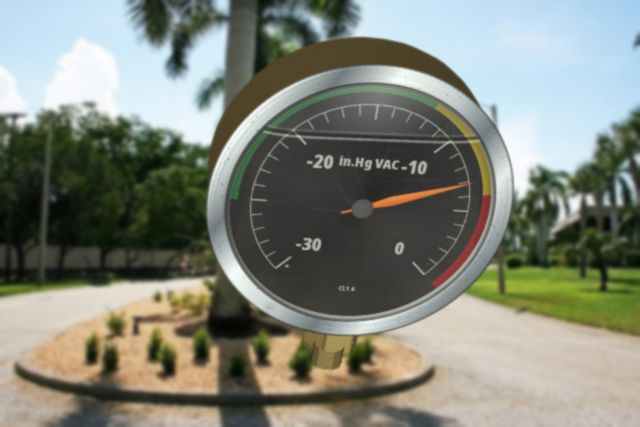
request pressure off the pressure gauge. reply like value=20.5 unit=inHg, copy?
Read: value=-7 unit=inHg
